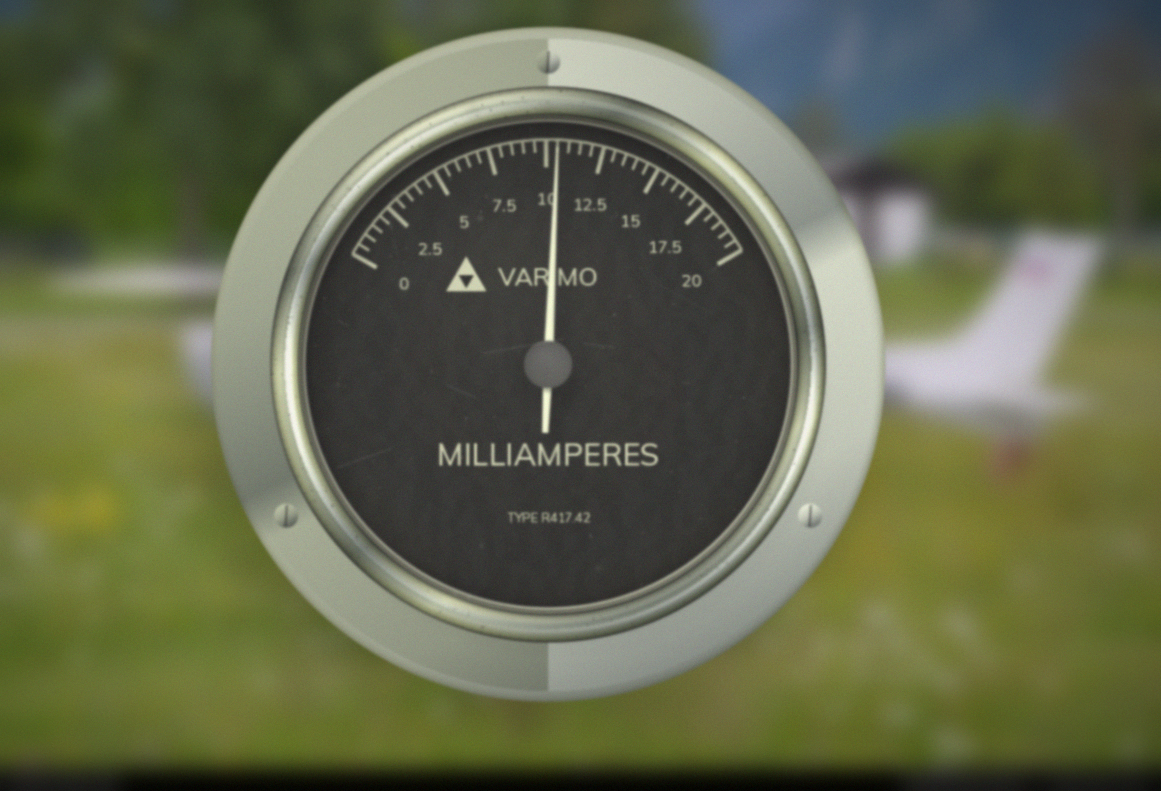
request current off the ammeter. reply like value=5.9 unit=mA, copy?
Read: value=10.5 unit=mA
